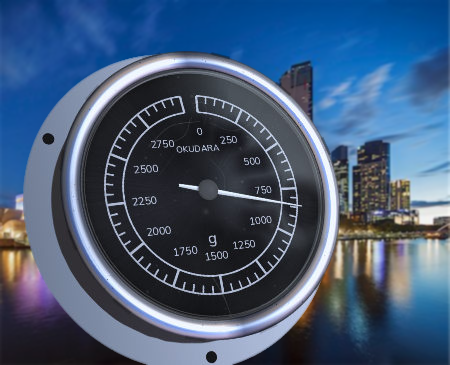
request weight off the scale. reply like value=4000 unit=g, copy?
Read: value=850 unit=g
